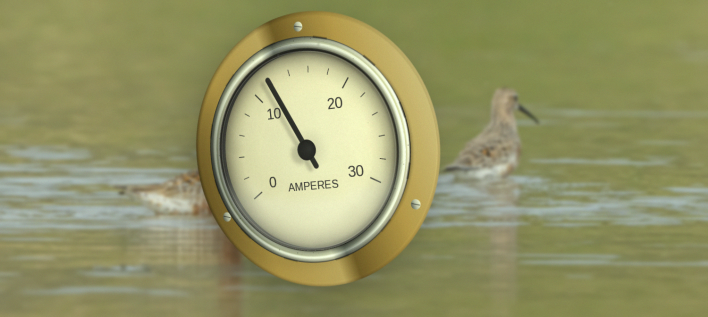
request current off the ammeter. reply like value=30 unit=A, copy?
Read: value=12 unit=A
